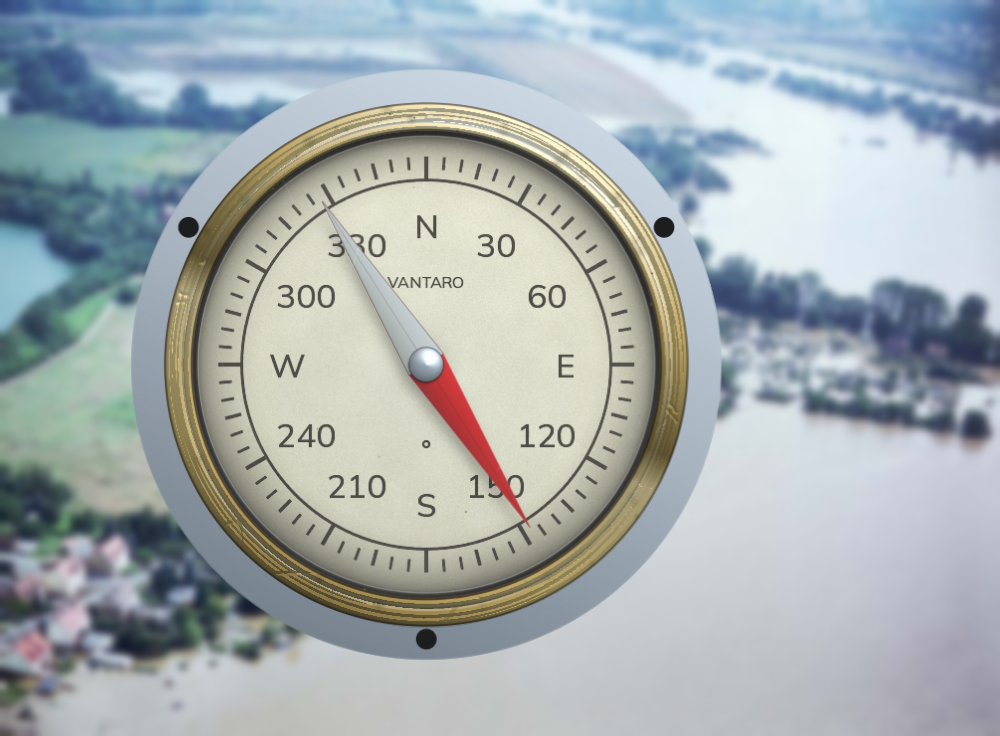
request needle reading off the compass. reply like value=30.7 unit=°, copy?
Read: value=147.5 unit=°
